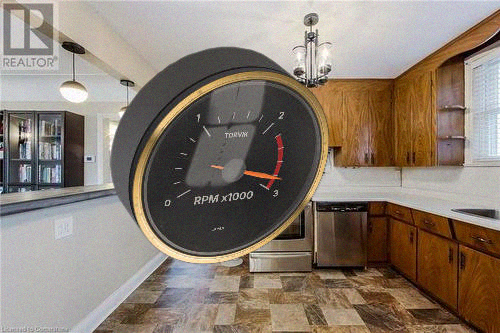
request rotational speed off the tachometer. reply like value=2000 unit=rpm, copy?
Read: value=2800 unit=rpm
